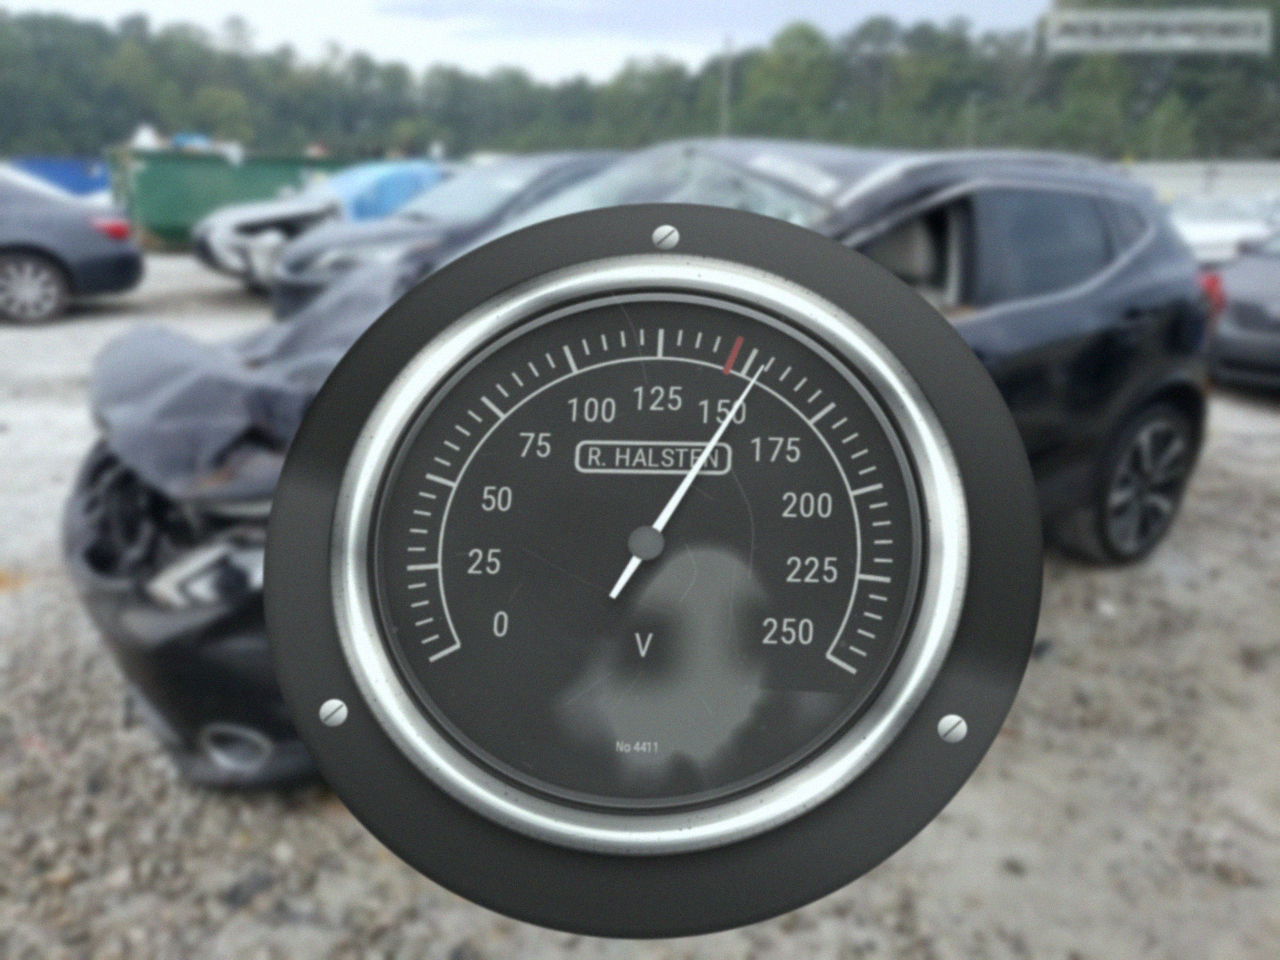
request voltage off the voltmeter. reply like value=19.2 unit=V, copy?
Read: value=155 unit=V
